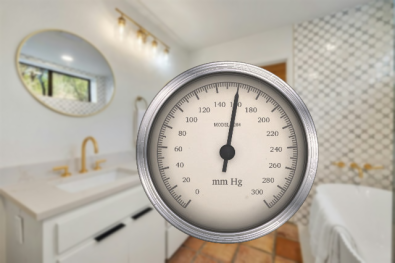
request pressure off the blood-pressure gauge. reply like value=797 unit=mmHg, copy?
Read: value=160 unit=mmHg
